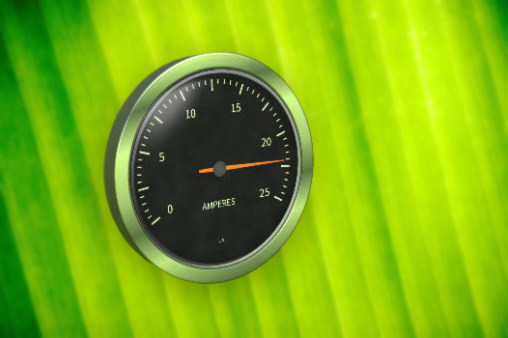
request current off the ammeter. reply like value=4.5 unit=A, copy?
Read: value=22 unit=A
